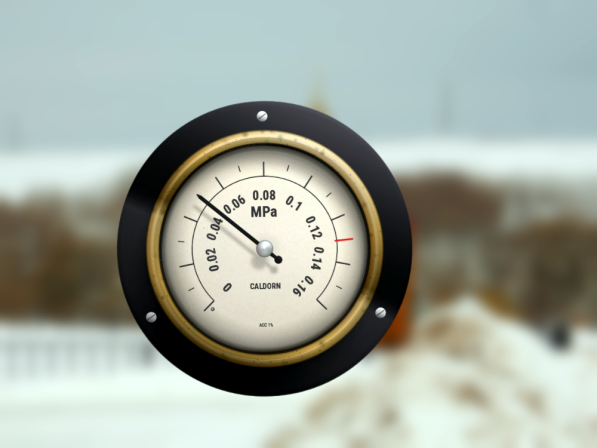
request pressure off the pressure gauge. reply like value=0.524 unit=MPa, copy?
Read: value=0.05 unit=MPa
